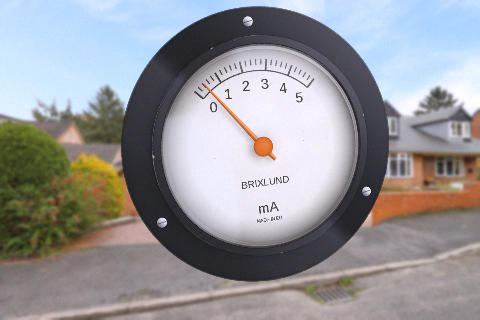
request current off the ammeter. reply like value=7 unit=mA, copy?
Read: value=0.4 unit=mA
